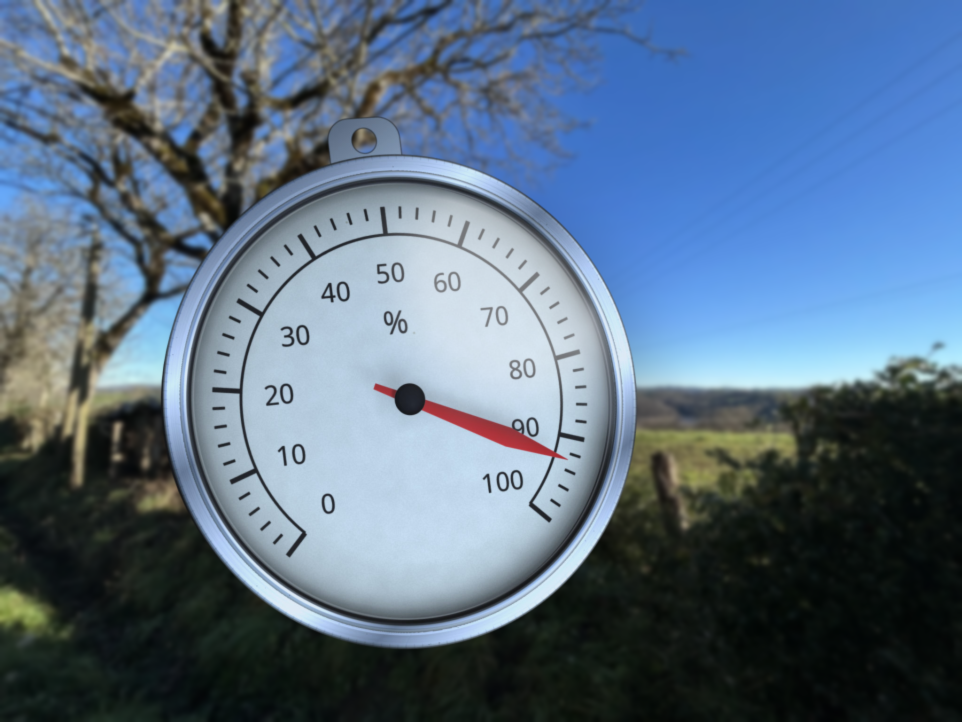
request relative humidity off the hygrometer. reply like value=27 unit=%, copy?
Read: value=93 unit=%
